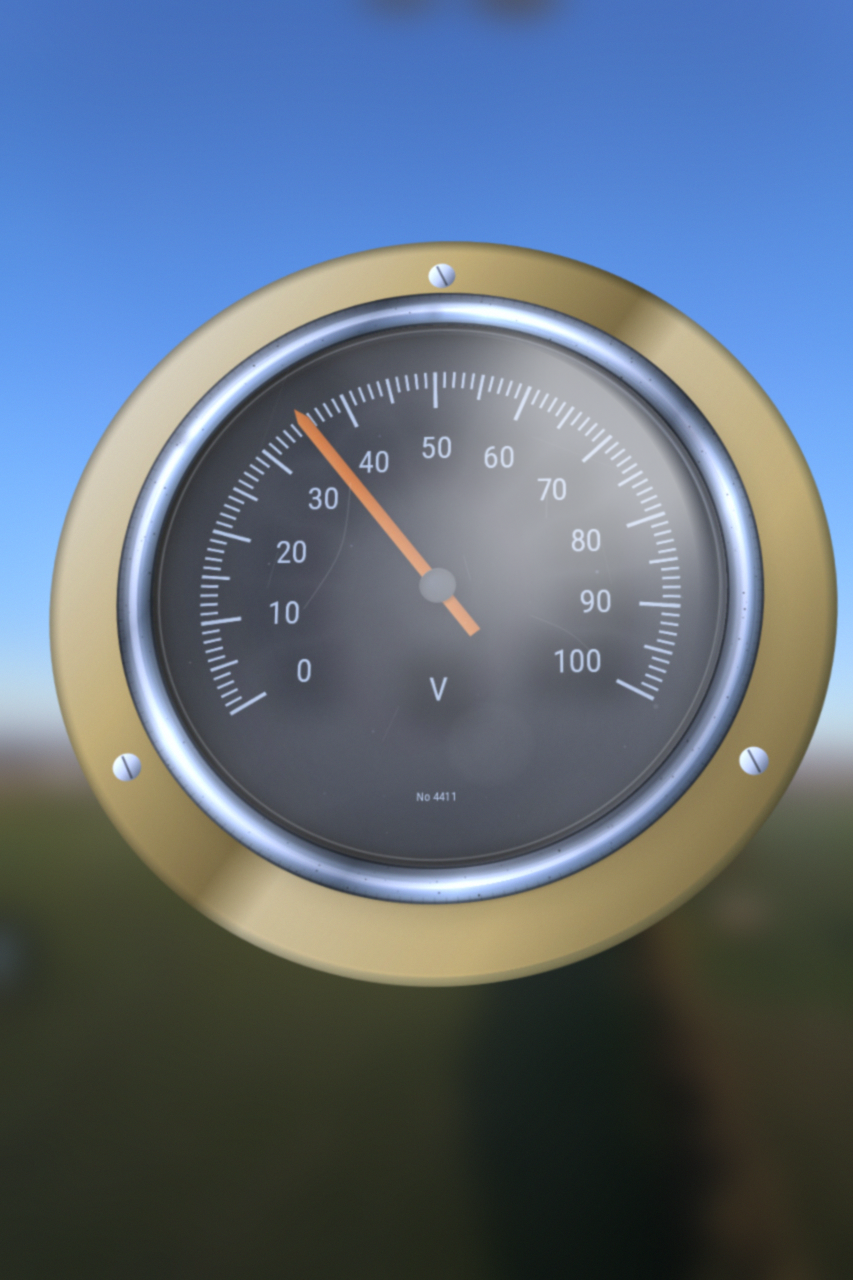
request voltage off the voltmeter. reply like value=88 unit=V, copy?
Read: value=35 unit=V
